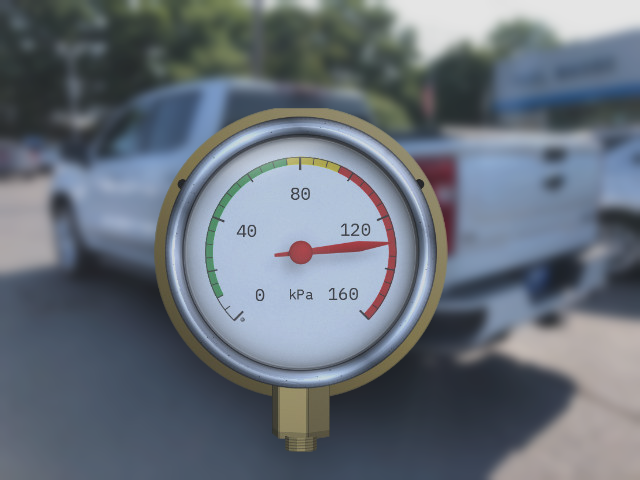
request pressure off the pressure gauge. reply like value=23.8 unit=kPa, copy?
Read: value=130 unit=kPa
